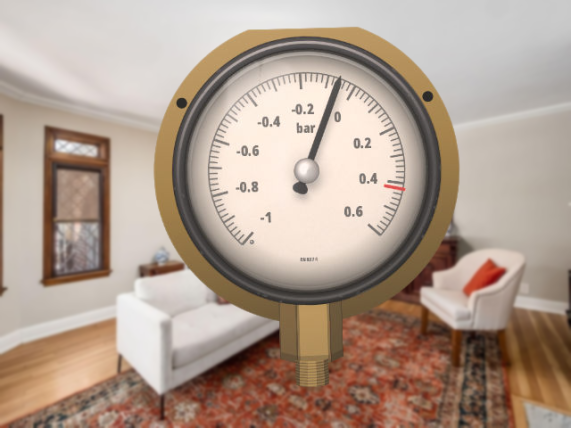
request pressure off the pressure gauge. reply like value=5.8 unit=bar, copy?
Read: value=-0.06 unit=bar
